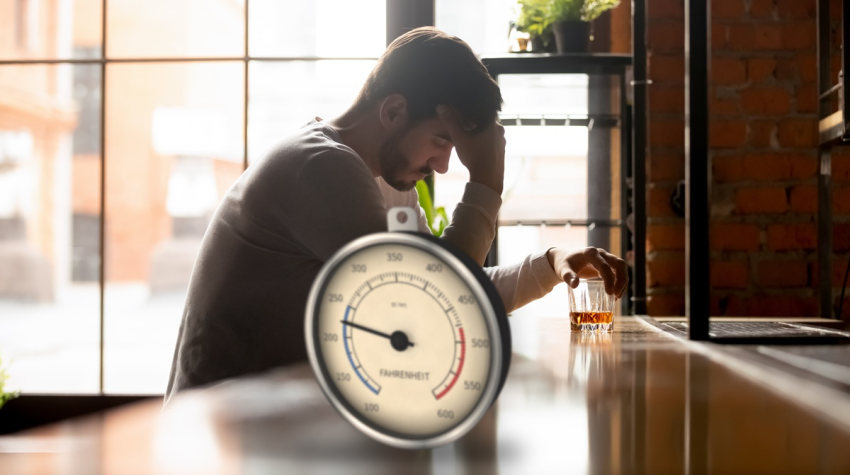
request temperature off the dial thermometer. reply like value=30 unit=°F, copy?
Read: value=225 unit=°F
